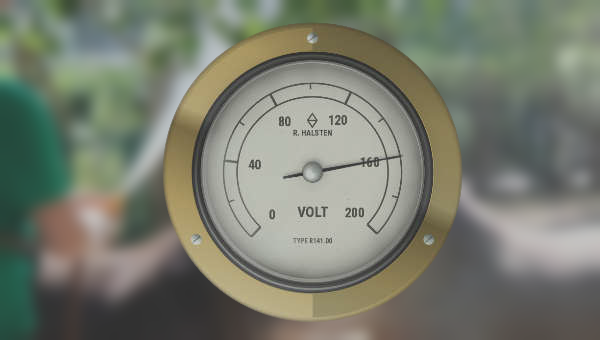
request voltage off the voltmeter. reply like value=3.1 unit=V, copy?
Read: value=160 unit=V
